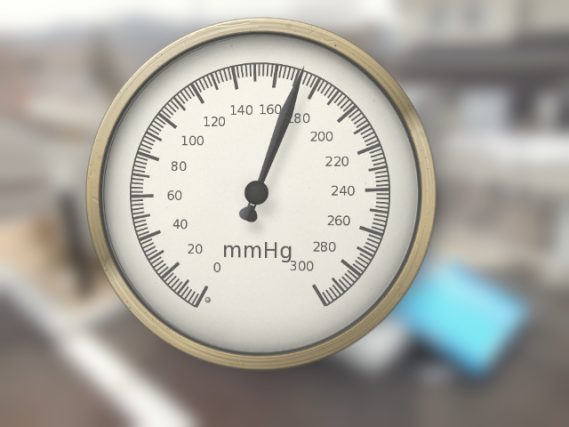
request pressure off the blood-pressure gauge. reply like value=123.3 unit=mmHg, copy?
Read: value=172 unit=mmHg
